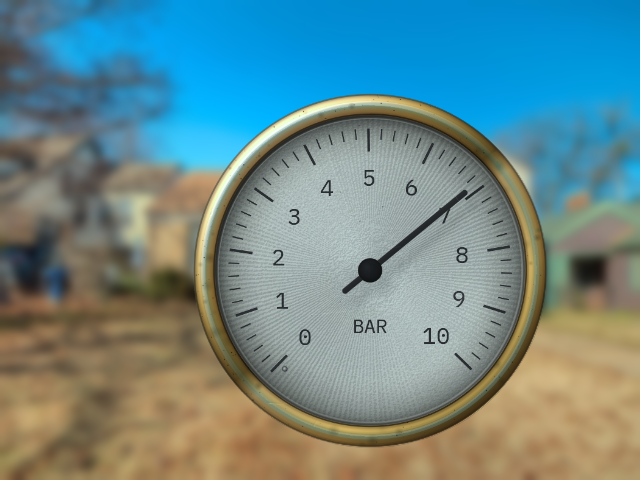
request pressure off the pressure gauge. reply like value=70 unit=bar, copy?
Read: value=6.9 unit=bar
